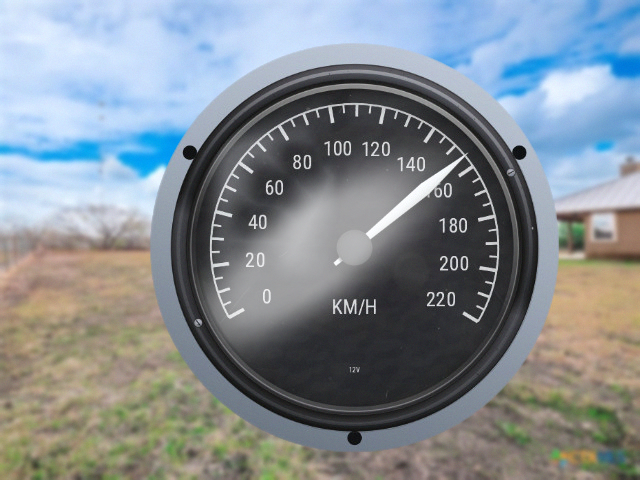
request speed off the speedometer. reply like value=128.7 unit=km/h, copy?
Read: value=155 unit=km/h
